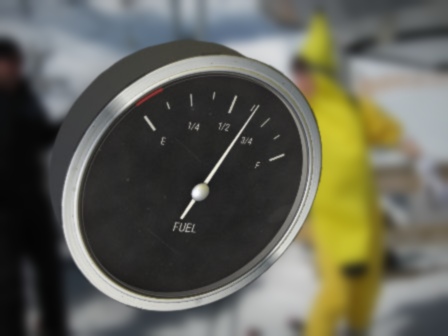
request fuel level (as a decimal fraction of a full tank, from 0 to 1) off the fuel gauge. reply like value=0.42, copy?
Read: value=0.625
